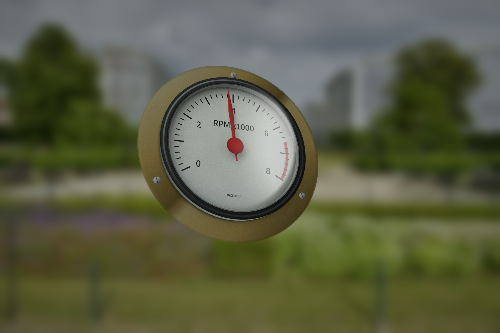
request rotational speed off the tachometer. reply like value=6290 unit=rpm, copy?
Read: value=3800 unit=rpm
